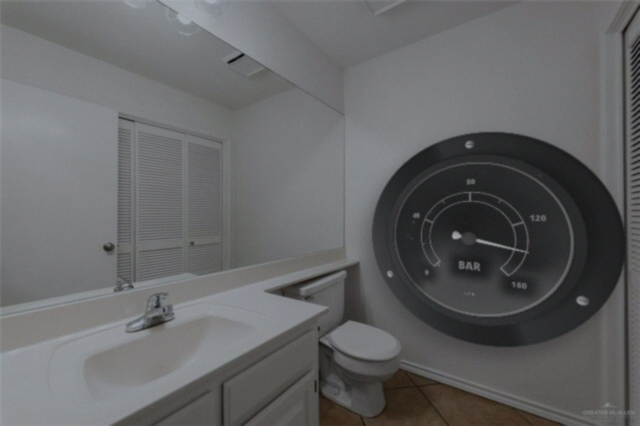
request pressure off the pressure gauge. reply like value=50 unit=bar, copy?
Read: value=140 unit=bar
